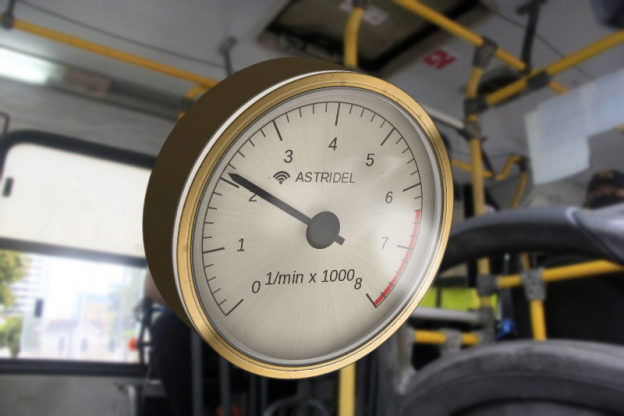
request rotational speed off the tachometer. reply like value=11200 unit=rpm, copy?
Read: value=2100 unit=rpm
